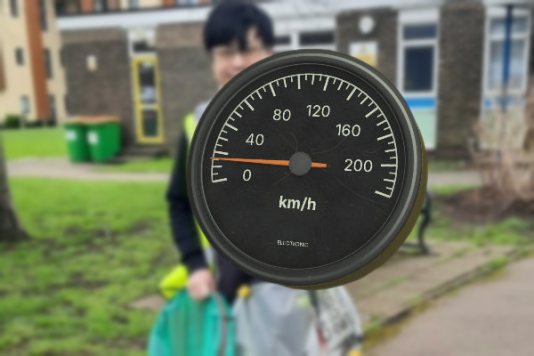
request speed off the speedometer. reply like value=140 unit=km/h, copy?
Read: value=15 unit=km/h
